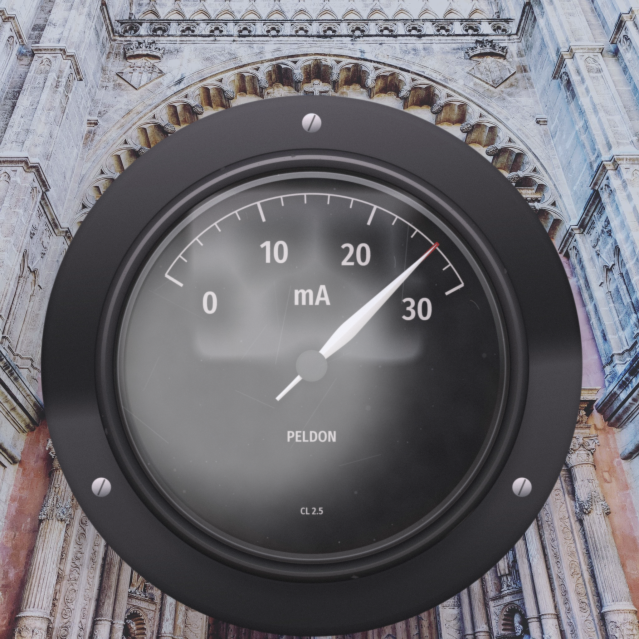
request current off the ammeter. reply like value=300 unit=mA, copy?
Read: value=26 unit=mA
